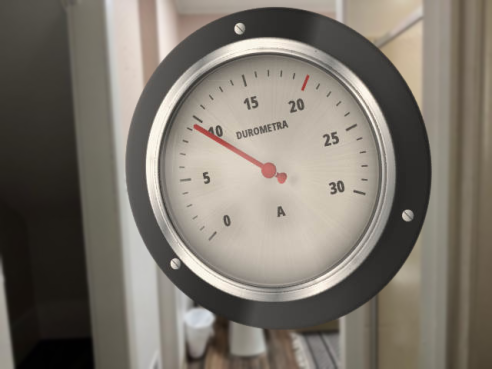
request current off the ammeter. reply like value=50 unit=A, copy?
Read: value=9.5 unit=A
